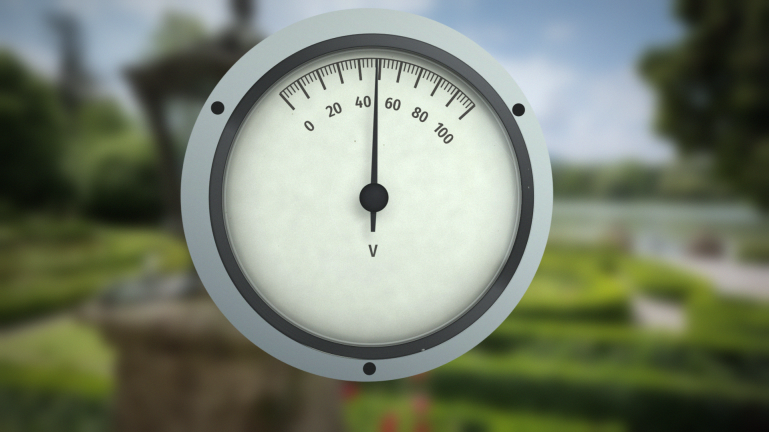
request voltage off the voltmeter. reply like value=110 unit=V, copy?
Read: value=48 unit=V
